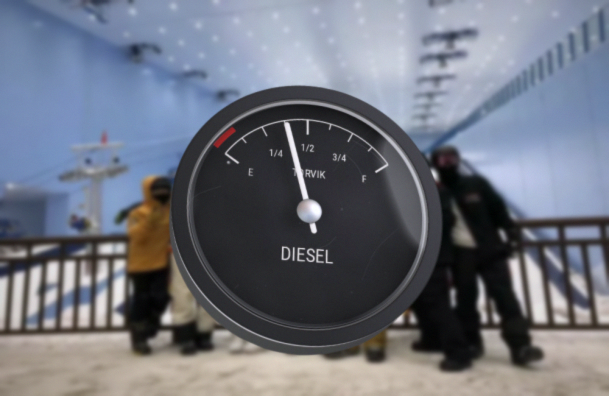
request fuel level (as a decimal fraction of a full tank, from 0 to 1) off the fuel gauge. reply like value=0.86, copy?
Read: value=0.375
